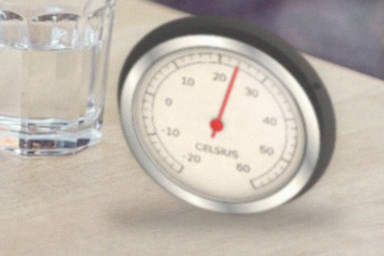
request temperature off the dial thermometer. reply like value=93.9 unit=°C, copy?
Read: value=24 unit=°C
